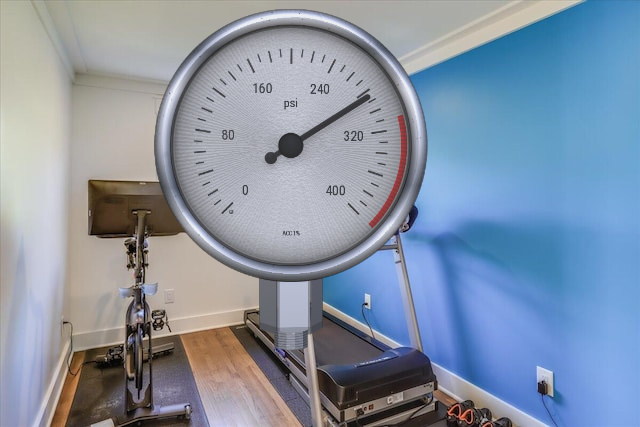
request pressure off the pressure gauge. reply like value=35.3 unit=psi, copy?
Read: value=285 unit=psi
